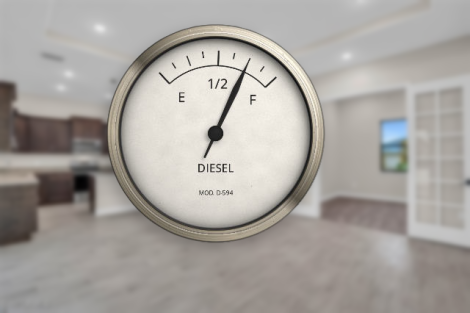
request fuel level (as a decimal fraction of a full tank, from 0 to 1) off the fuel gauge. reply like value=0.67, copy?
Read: value=0.75
